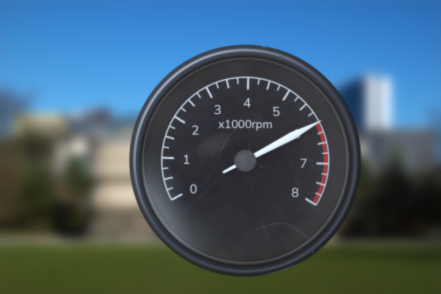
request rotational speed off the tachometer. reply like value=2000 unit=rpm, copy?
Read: value=6000 unit=rpm
